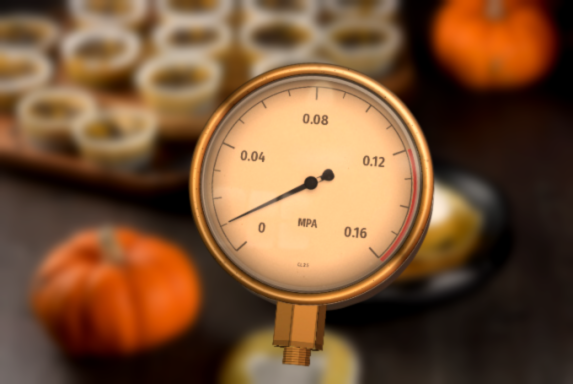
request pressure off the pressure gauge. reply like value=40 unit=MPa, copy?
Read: value=0.01 unit=MPa
